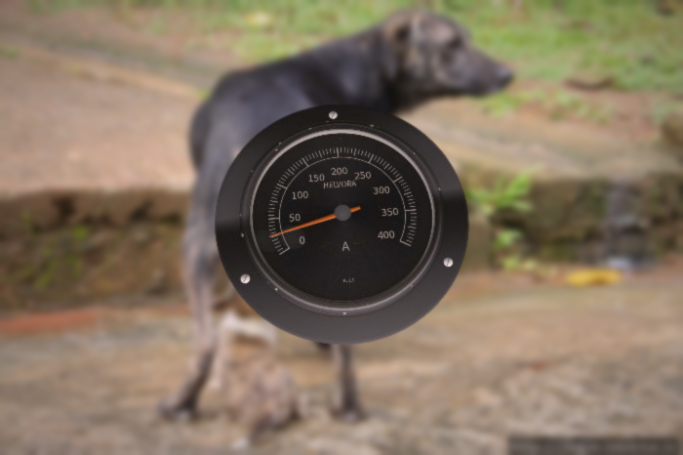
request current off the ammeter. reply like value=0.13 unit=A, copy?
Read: value=25 unit=A
